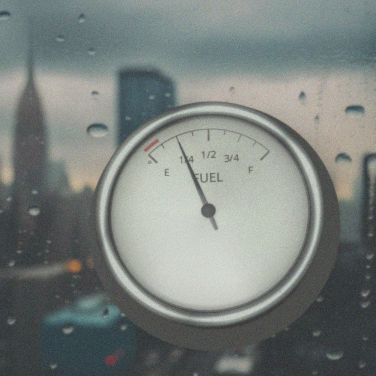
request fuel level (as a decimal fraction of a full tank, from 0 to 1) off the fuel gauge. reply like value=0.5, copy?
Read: value=0.25
